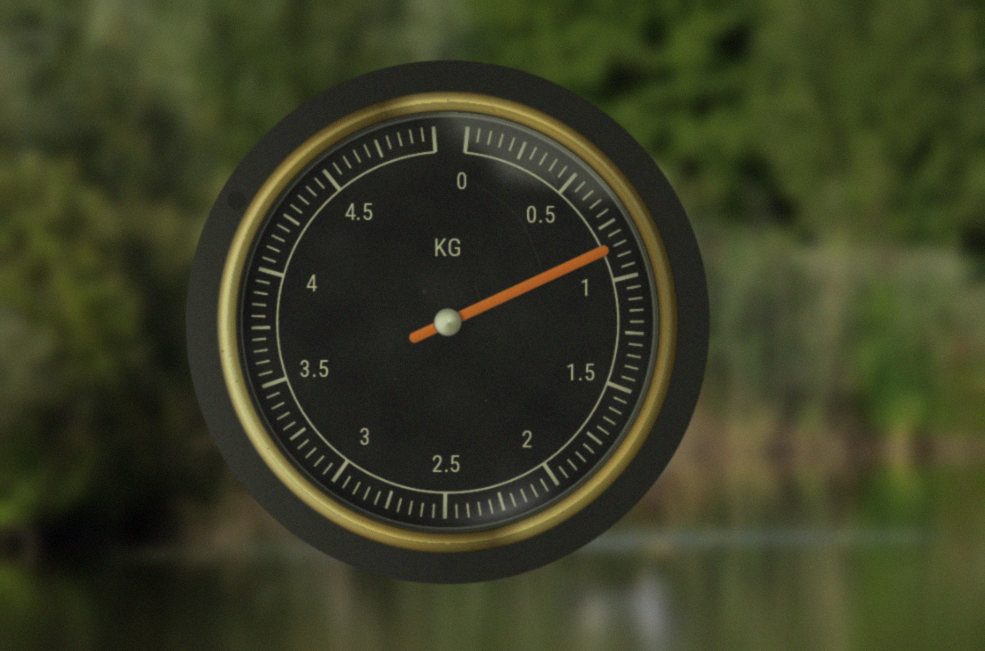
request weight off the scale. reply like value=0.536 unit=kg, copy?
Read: value=0.85 unit=kg
